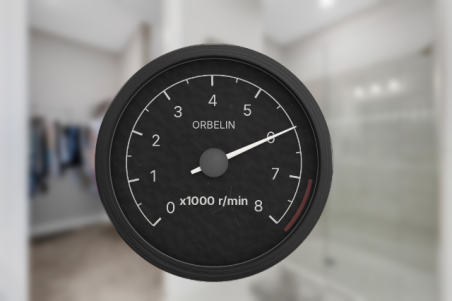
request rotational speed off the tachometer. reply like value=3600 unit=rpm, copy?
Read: value=6000 unit=rpm
